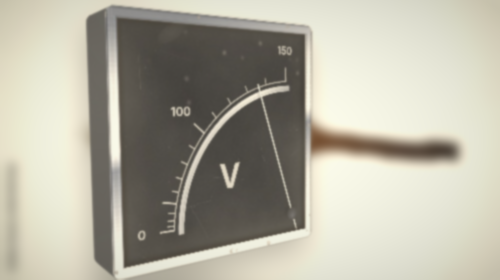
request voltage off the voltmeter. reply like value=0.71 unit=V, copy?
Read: value=135 unit=V
